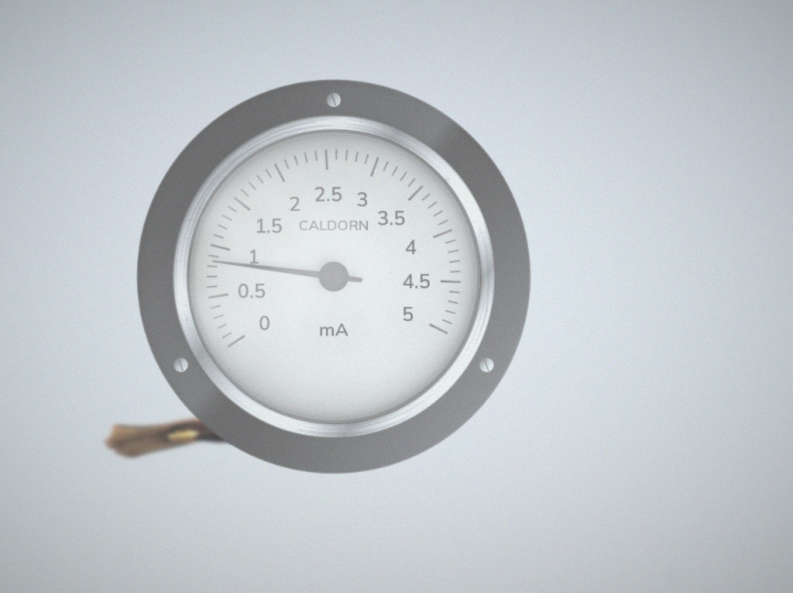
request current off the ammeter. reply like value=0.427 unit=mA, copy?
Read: value=0.85 unit=mA
